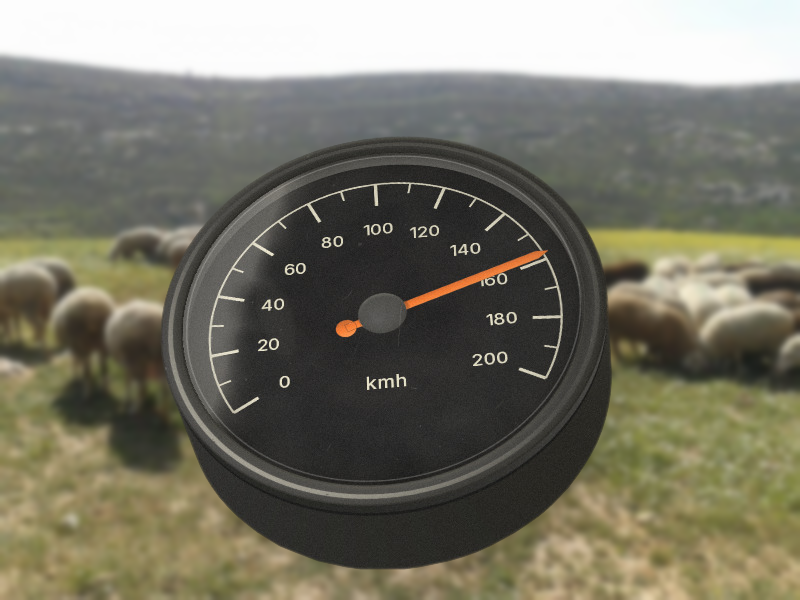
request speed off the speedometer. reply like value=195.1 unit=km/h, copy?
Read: value=160 unit=km/h
